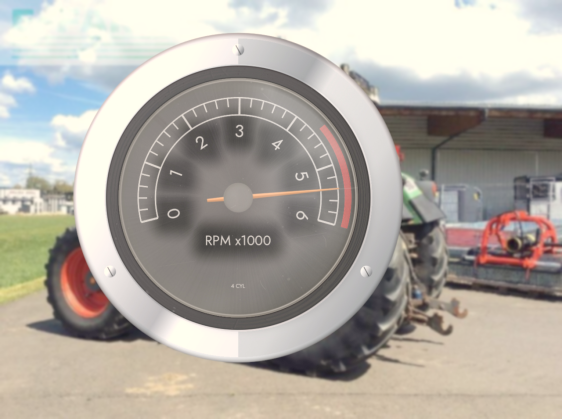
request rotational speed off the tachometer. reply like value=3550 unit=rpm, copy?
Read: value=5400 unit=rpm
